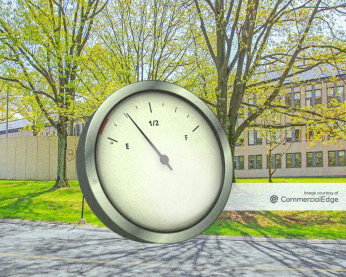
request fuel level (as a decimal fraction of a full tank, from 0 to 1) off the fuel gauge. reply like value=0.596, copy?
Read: value=0.25
